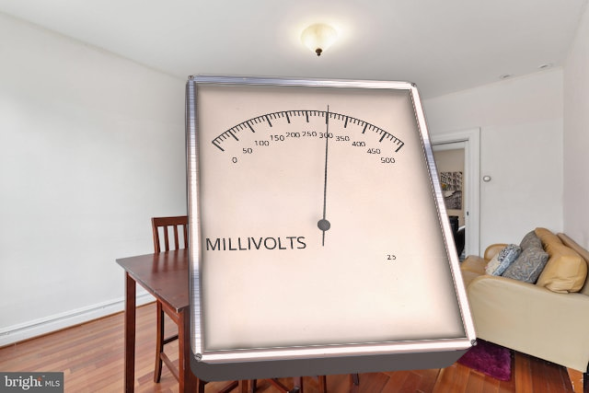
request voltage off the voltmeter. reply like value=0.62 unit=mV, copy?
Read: value=300 unit=mV
